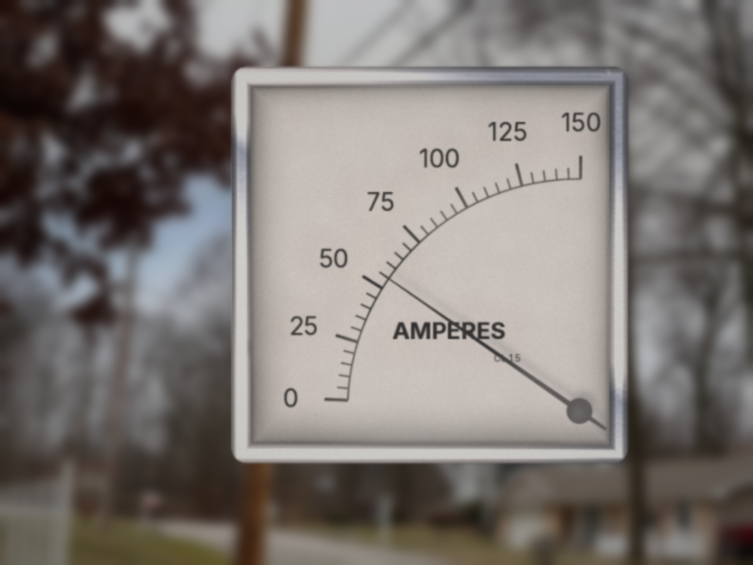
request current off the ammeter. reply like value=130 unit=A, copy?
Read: value=55 unit=A
